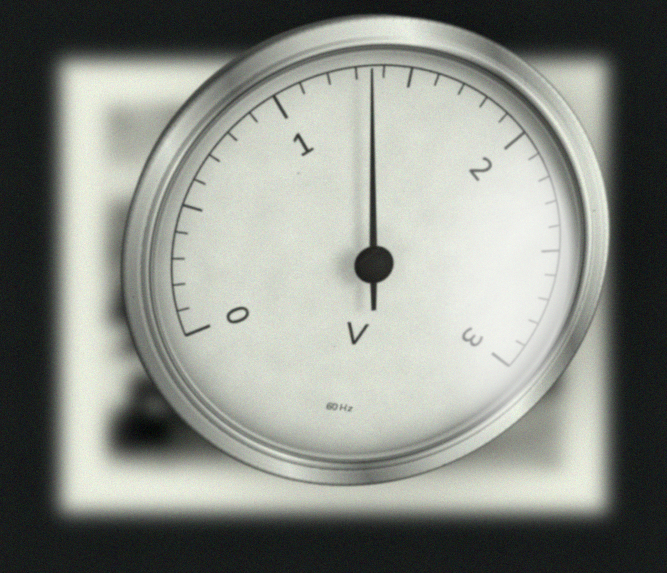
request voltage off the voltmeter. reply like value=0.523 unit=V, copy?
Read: value=1.35 unit=V
